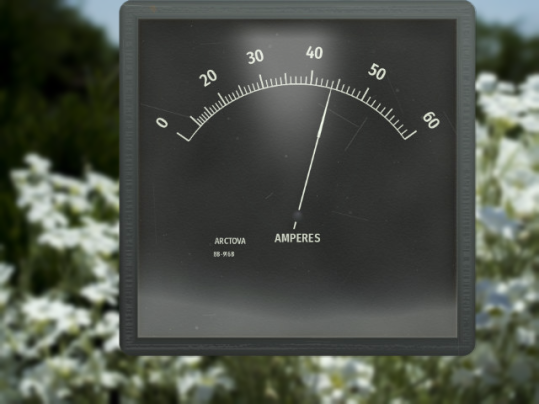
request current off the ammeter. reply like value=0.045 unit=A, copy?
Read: value=44 unit=A
